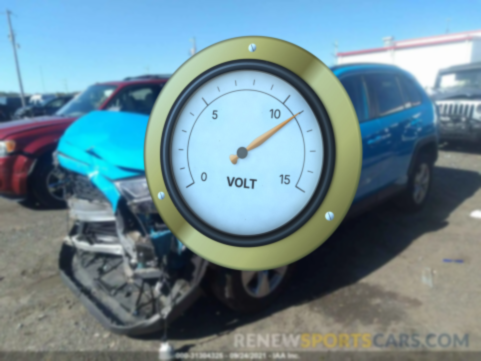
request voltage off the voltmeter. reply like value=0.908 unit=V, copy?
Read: value=11 unit=V
